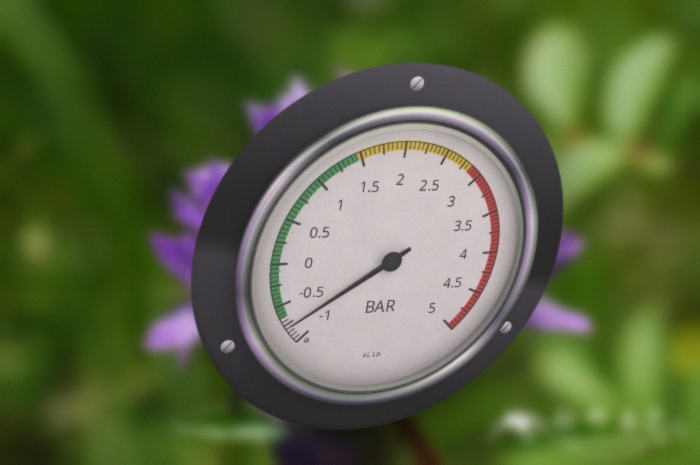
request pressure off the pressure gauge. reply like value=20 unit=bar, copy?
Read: value=-0.75 unit=bar
